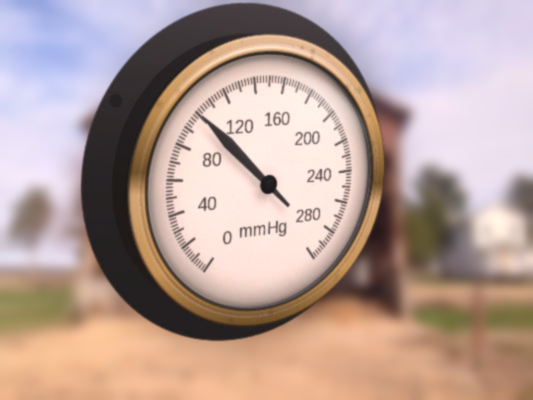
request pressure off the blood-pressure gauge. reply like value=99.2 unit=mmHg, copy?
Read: value=100 unit=mmHg
